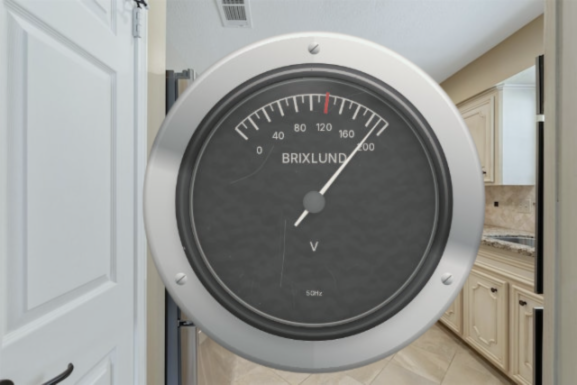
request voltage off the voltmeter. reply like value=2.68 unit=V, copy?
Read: value=190 unit=V
